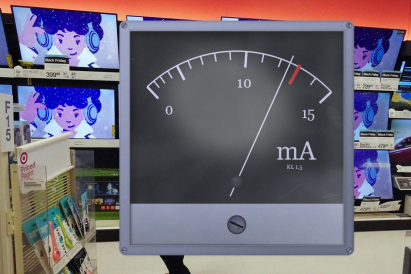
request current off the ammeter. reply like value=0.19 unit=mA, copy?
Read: value=12.5 unit=mA
